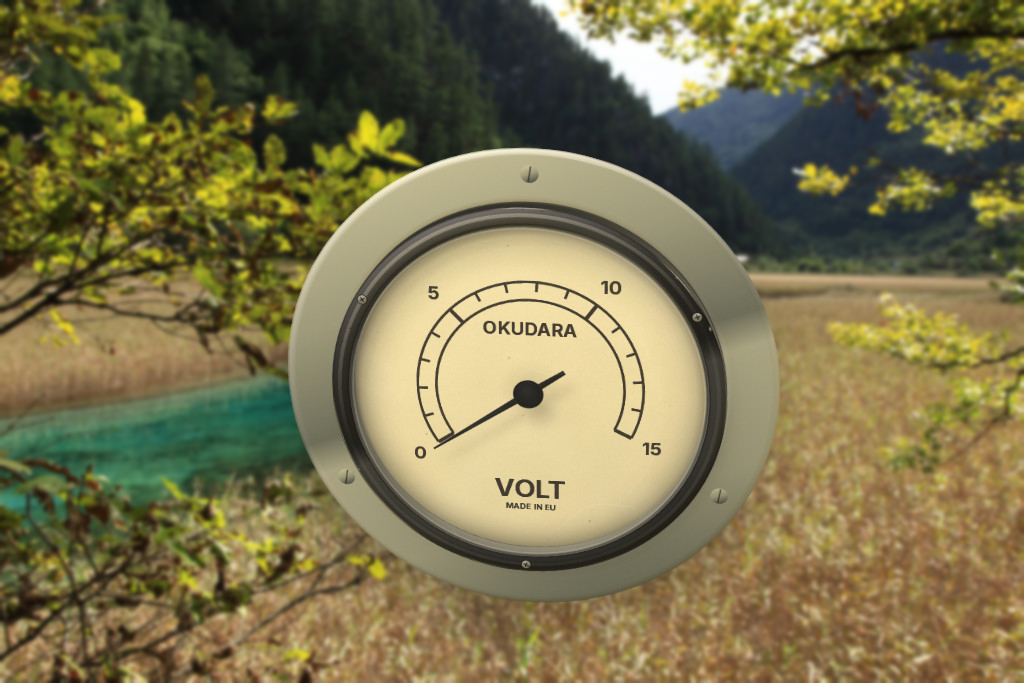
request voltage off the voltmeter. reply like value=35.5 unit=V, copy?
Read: value=0 unit=V
